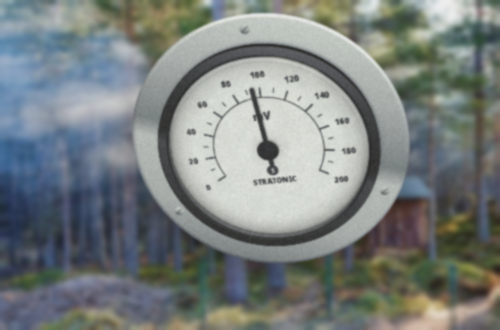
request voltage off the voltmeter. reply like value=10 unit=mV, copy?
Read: value=95 unit=mV
